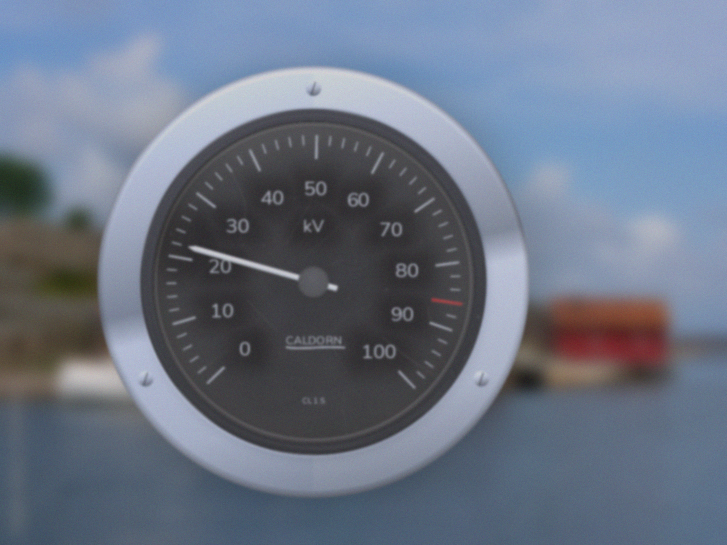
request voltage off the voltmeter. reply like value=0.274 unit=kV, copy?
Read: value=22 unit=kV
